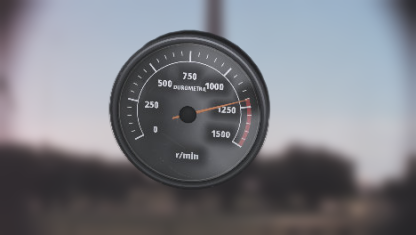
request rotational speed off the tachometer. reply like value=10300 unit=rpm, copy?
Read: value=1200 unit=rpm
